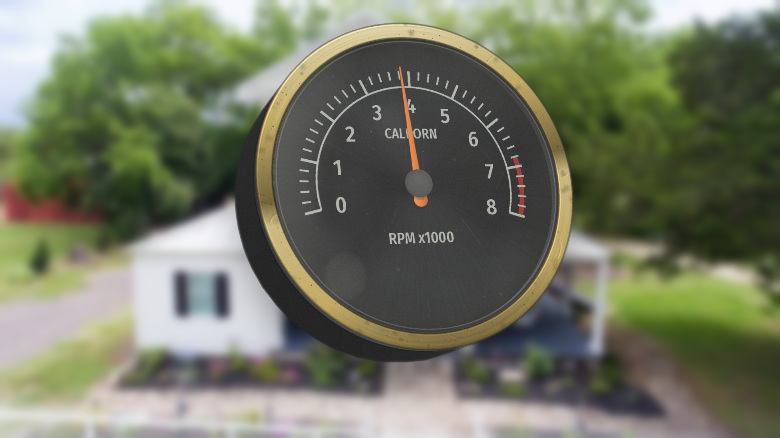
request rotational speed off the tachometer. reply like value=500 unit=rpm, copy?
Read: value=3800 unit=rpm
